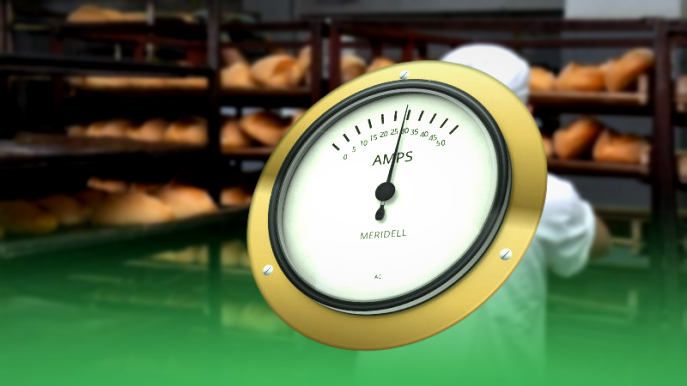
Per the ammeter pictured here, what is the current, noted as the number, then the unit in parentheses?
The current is 30 (A)
